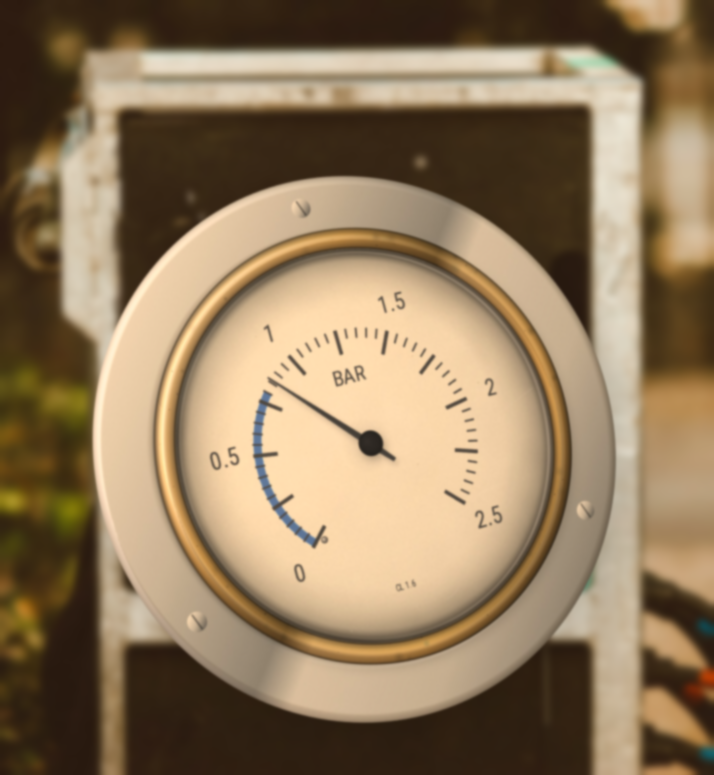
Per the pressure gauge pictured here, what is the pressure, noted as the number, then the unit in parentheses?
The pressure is 0.85 (bar)
